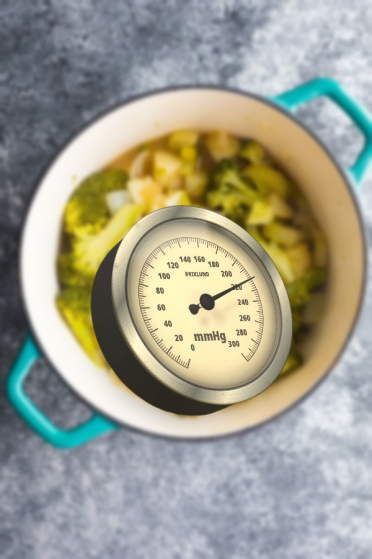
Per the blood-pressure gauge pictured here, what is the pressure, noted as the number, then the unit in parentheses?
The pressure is 220 (mmHg)
